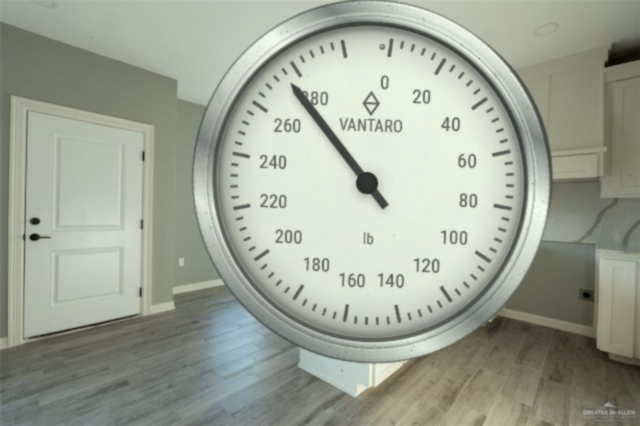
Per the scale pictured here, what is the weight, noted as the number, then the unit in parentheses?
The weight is 276 (lb)
